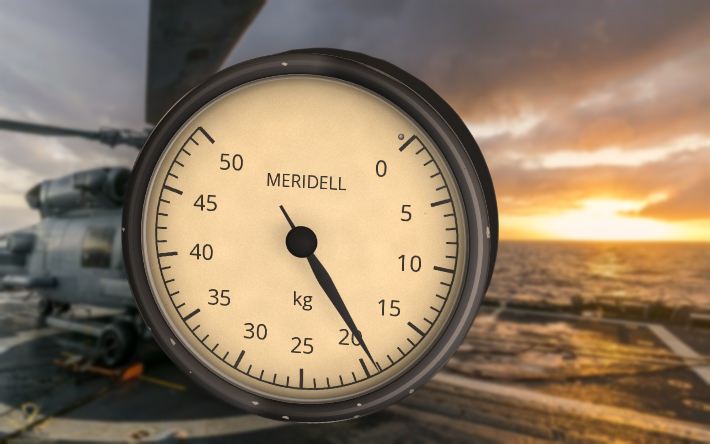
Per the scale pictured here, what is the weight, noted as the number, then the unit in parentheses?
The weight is 19 (kg)
